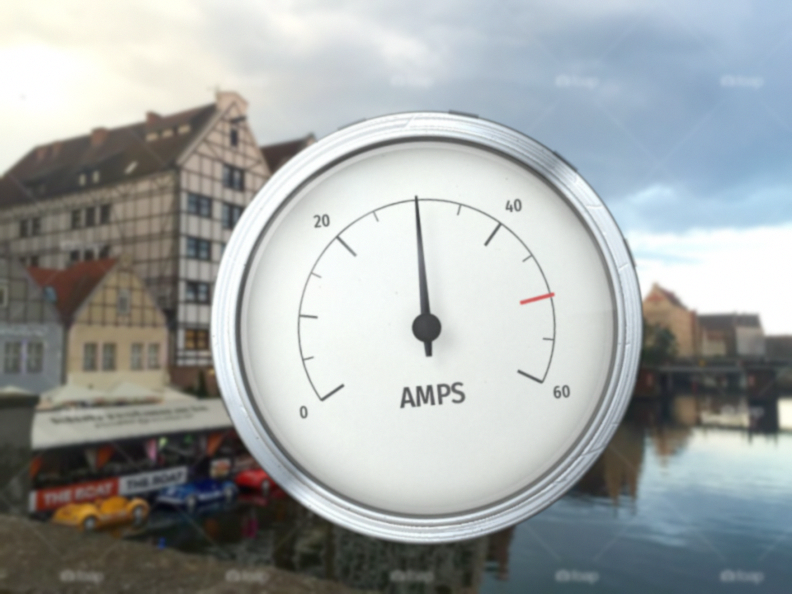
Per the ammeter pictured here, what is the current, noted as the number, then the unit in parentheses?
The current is 30 (A)
